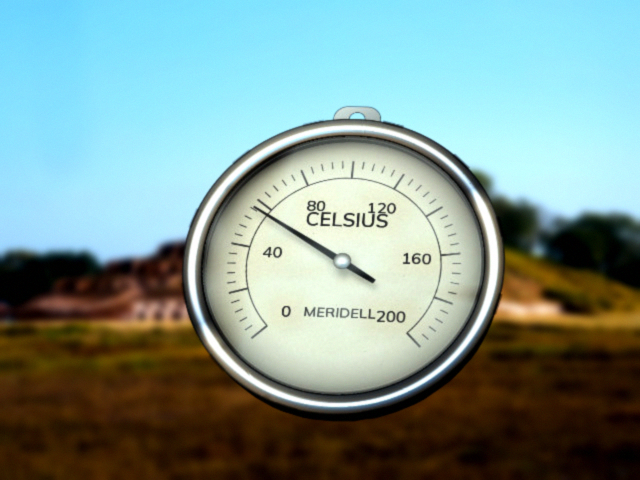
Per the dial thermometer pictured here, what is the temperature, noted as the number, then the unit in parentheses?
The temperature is 56 (°C)
